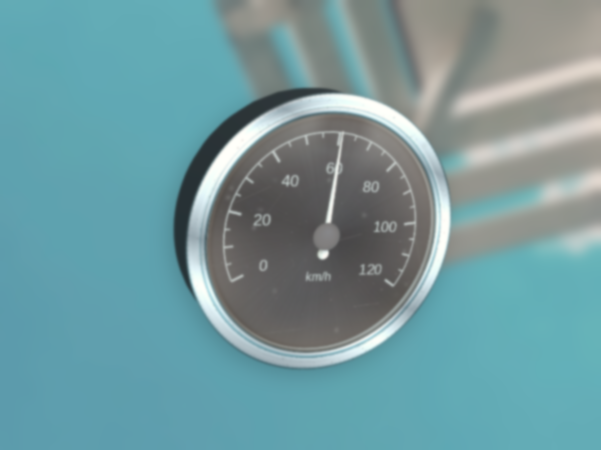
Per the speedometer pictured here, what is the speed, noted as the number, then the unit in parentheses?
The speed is 60 (km/h)
